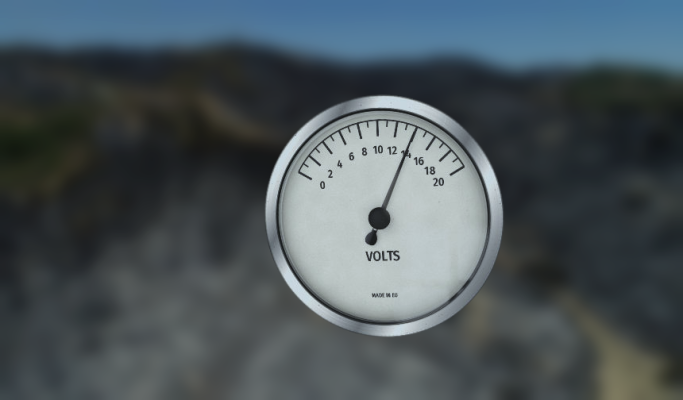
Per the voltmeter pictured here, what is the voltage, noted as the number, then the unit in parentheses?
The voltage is 14 (V)
